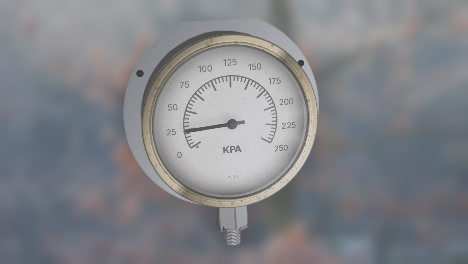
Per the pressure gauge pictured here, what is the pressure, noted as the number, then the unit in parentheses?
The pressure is 25 (kPa)
